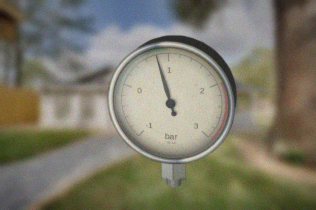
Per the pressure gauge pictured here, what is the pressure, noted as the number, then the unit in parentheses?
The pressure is 0.8 (bar)
